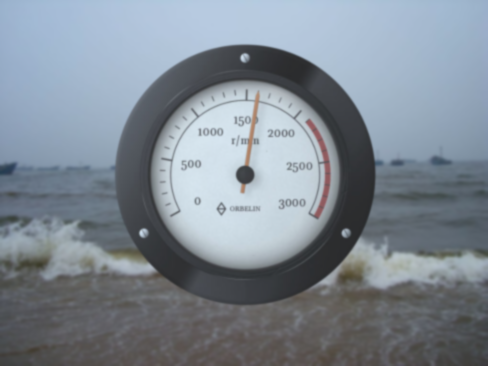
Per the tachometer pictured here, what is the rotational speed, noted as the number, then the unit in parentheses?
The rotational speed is 1600 (rpm)
